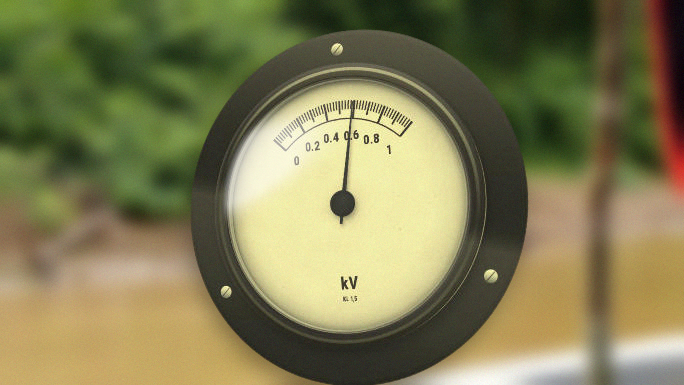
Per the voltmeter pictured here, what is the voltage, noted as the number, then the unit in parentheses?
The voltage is 0.6 (kV)
